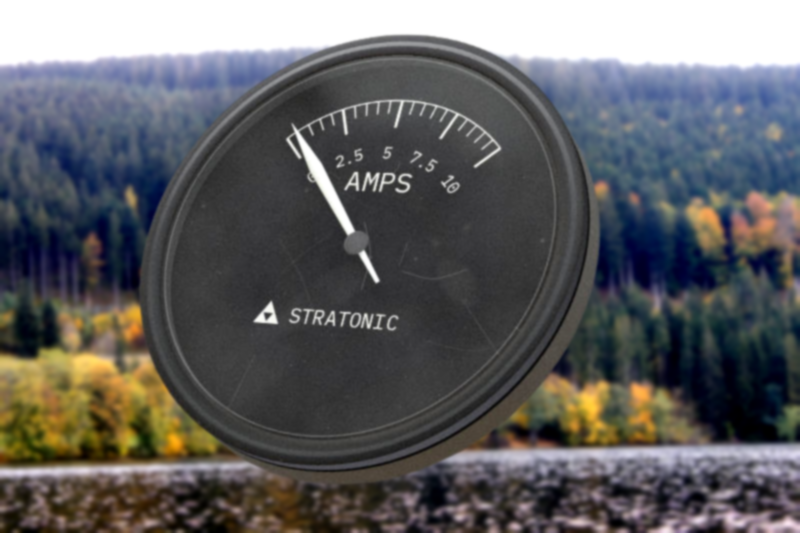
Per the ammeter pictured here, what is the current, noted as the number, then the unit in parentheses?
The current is 0.5 (A)
